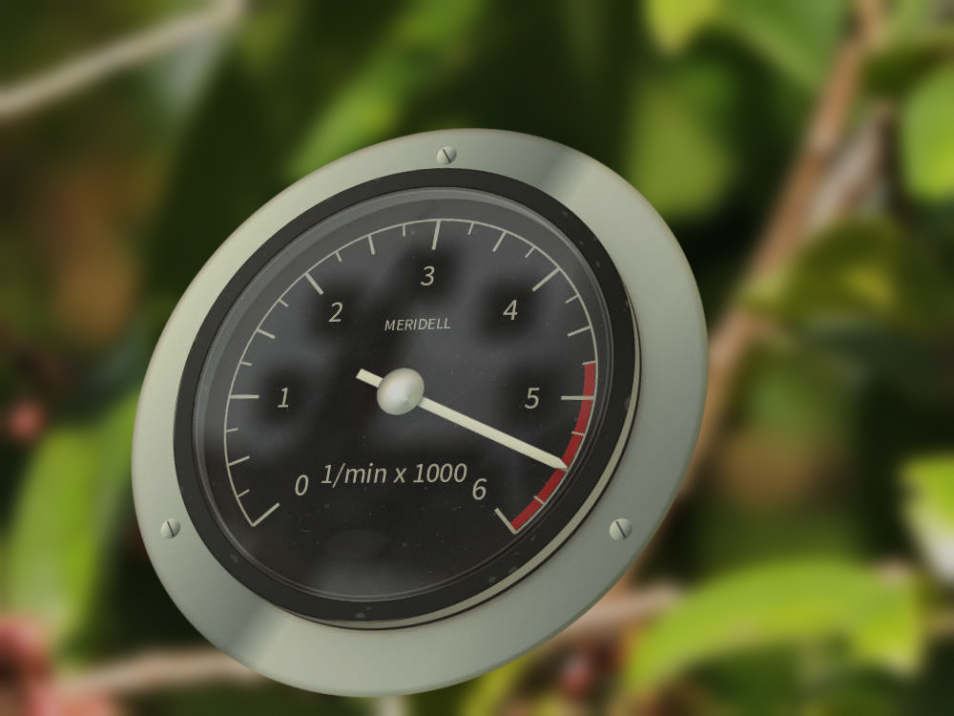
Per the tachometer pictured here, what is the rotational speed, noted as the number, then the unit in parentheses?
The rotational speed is 5500 (rpm)
